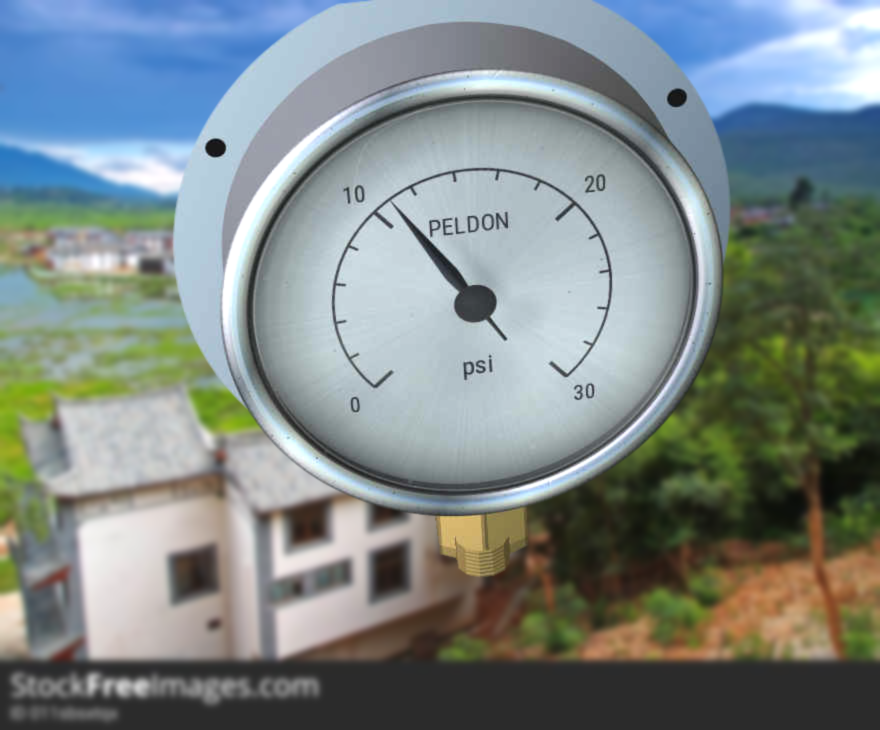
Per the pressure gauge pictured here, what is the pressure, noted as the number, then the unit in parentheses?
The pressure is 11 (psi)
